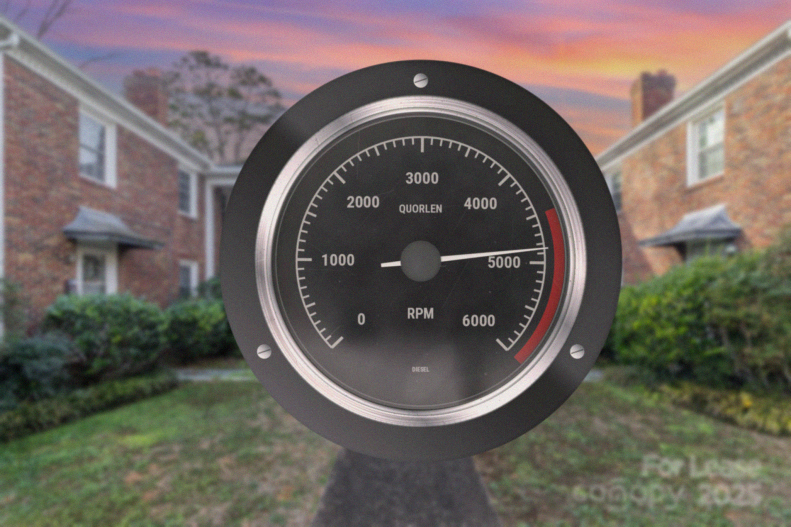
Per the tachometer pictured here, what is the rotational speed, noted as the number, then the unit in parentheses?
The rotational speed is 4850 (rpm)
